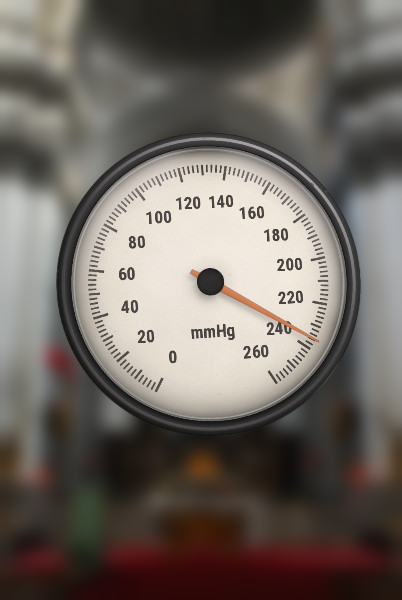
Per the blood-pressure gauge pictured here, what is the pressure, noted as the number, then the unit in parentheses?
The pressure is 236 (mmHg)
